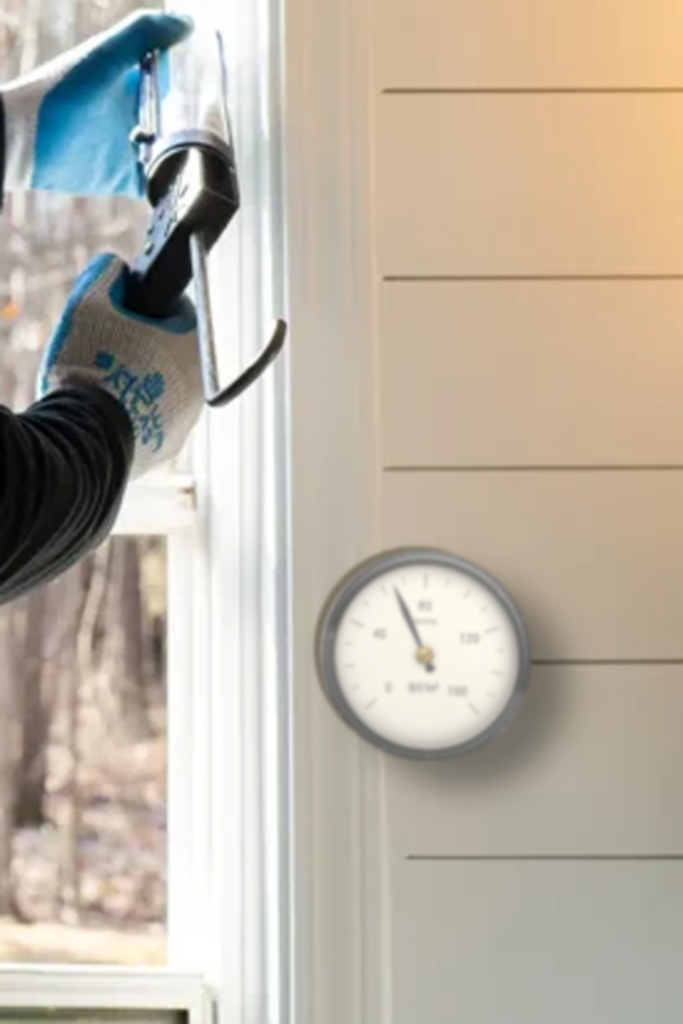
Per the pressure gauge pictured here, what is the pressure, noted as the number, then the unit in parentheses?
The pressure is 65 (psi)
